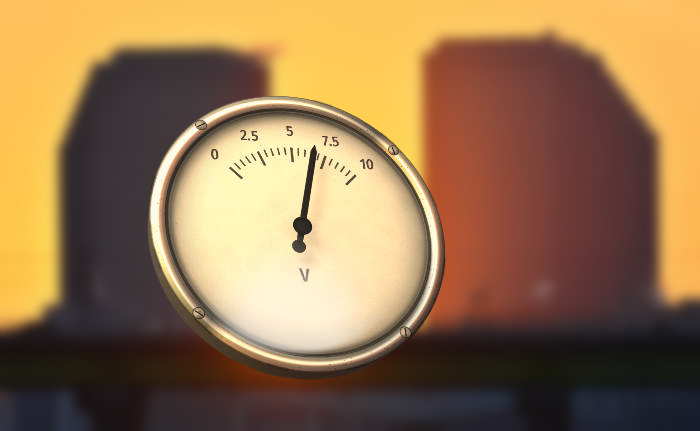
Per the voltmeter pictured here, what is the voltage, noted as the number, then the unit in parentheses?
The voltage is 6.5 (V)
